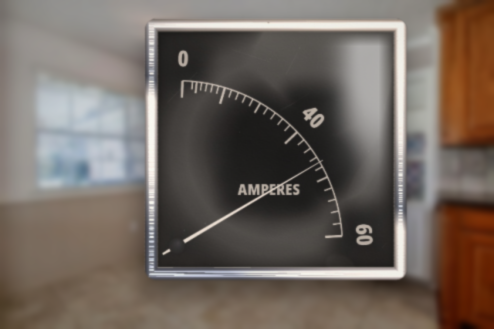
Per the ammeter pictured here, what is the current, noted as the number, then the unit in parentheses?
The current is 47 (A)
